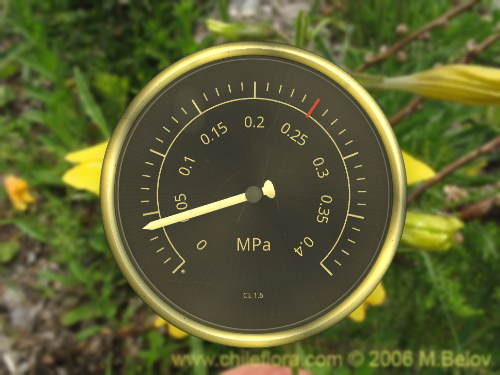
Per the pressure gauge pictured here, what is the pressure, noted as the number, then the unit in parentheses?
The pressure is 0.04 (MPa)
